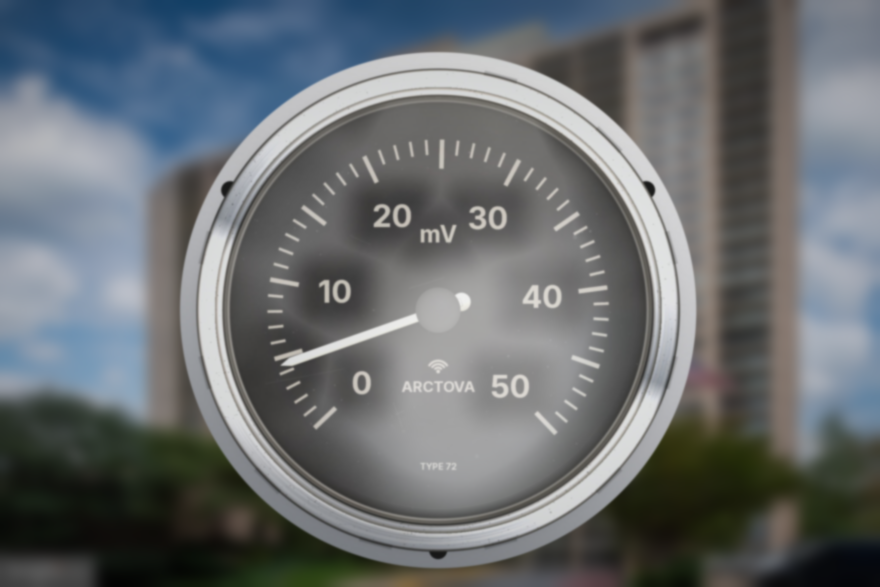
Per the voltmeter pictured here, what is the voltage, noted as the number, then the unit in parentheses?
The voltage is 4.5 (mV)
